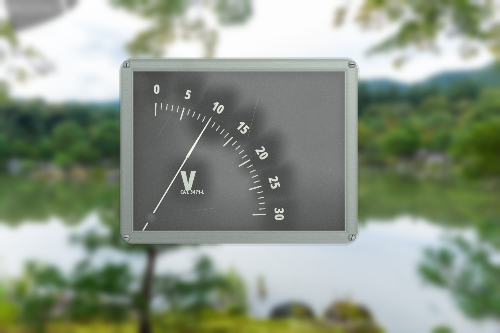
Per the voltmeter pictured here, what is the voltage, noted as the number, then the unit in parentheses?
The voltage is 10 (V)
